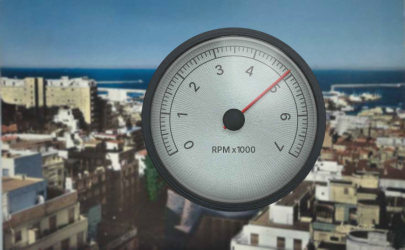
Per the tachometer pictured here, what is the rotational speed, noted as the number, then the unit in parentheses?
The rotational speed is 4900 (rpm)
